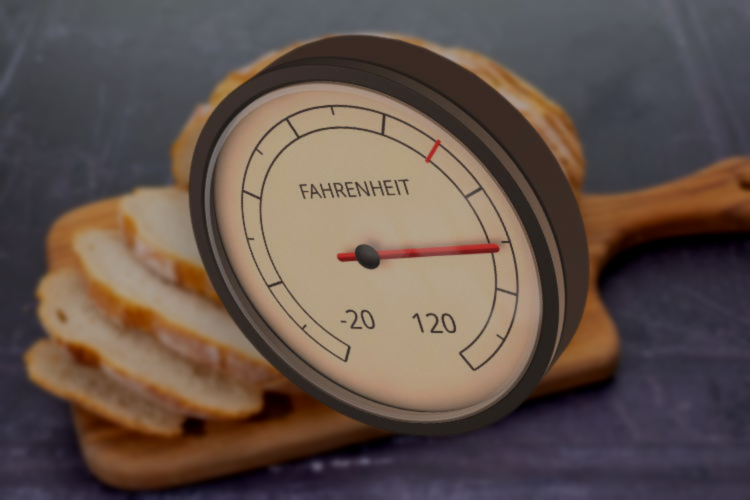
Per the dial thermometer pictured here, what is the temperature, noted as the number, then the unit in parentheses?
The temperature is 90 (°F)
